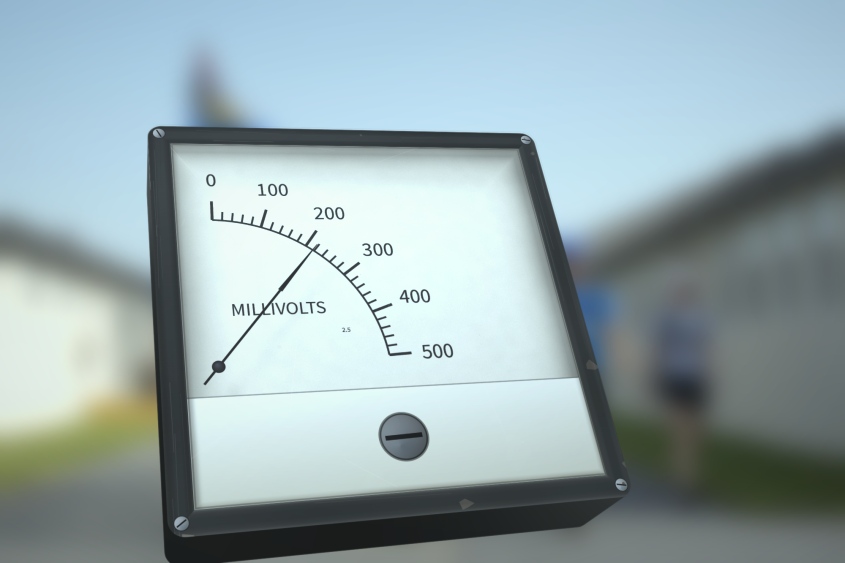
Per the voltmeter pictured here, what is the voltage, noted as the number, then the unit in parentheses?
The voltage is 220 (mV)
